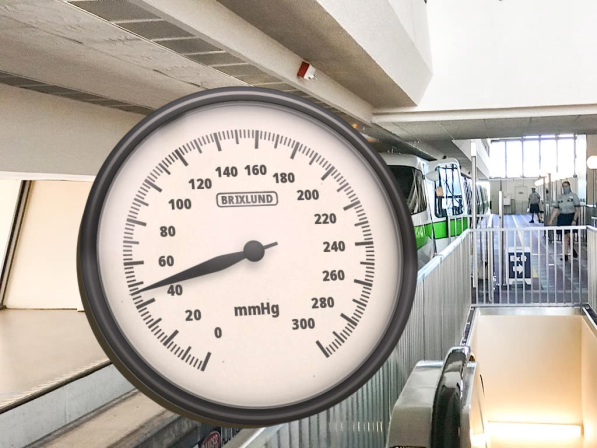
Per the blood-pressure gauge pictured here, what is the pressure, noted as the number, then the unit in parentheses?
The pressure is 46 (mmHg)
